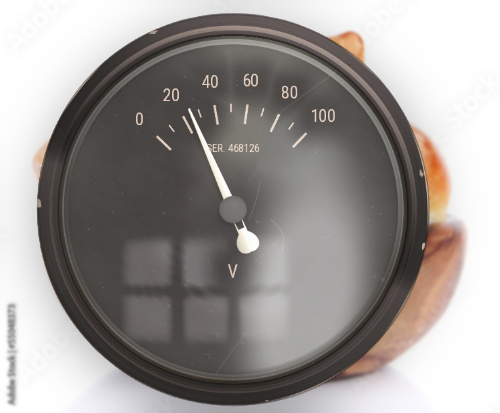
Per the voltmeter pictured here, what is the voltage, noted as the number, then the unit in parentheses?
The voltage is 25 (V)
